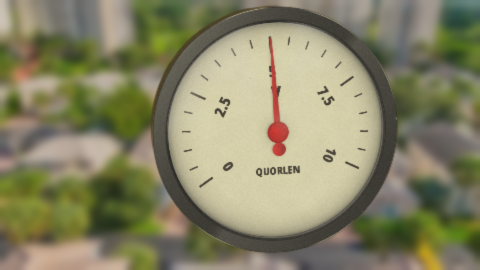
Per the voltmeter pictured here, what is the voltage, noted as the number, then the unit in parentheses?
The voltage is 5 (V)
